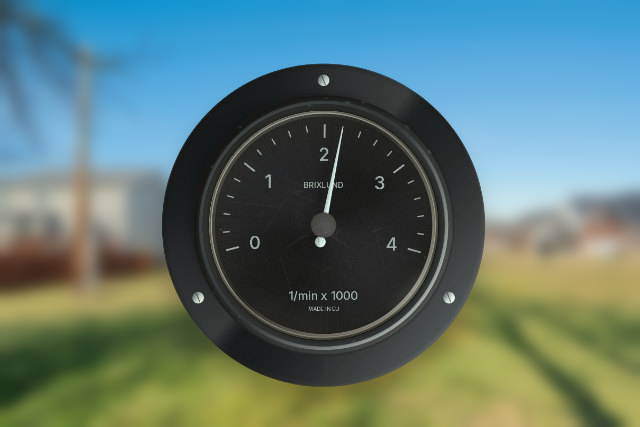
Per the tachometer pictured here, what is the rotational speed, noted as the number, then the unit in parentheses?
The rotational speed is 2200 (rpm)
